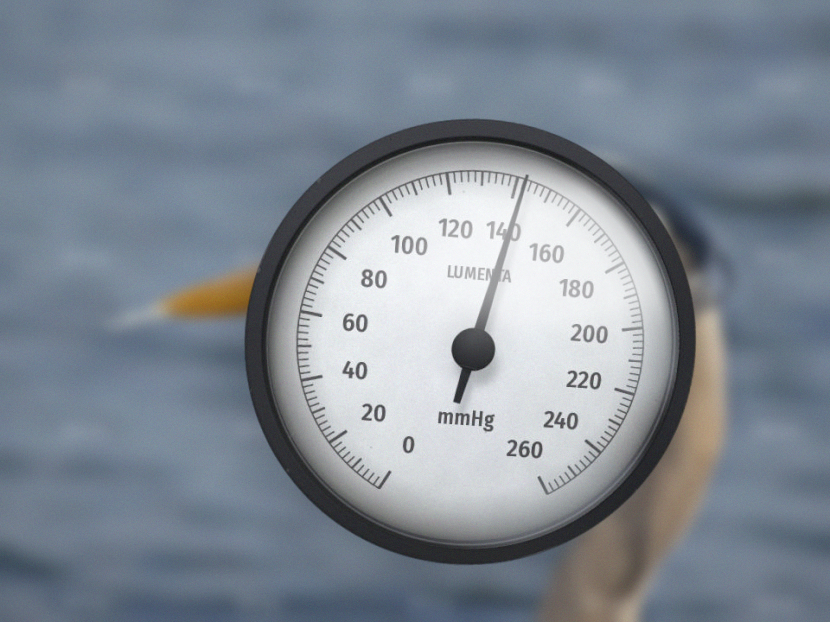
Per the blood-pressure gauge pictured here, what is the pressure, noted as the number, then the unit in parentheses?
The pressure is 142 (mmHg)
